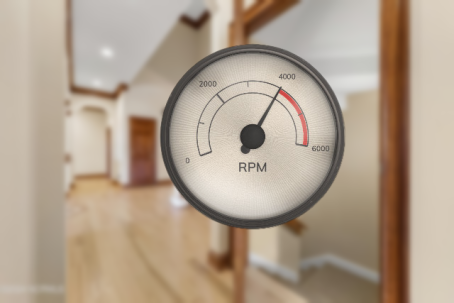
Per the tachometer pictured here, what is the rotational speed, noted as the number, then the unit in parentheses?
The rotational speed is 4000 (rpm)
